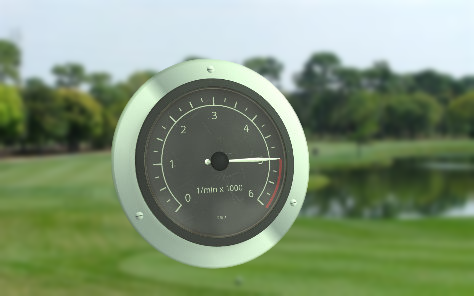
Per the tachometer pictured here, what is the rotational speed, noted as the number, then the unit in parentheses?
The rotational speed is 5000 (rpm)
